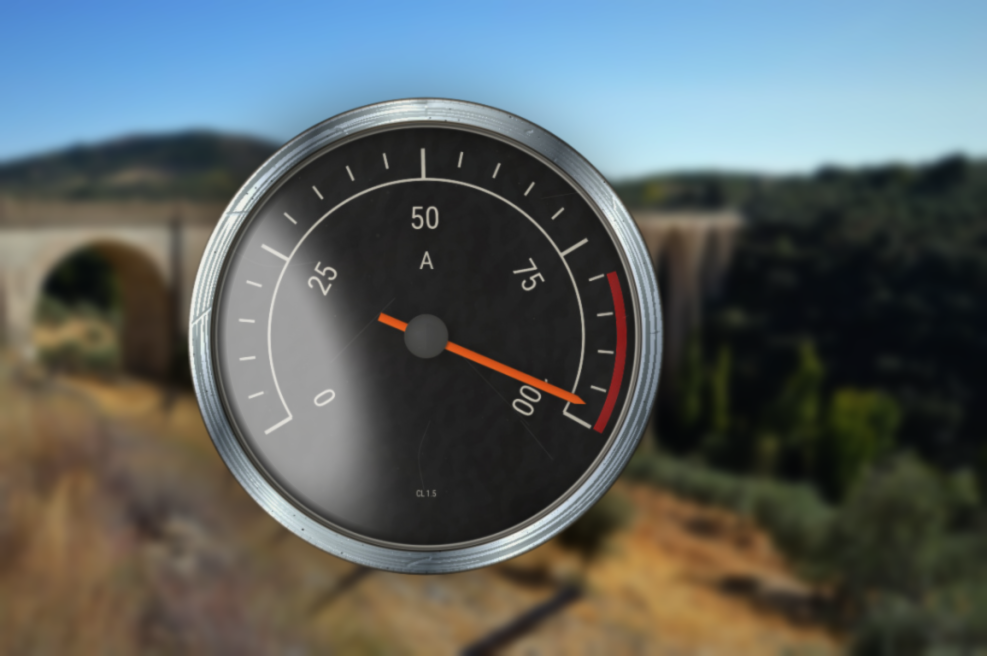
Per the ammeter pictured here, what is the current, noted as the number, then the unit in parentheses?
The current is 97.5 (A)
